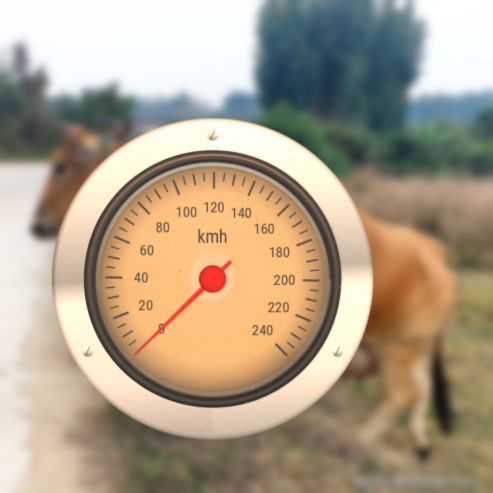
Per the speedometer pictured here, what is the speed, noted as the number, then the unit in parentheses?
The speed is 0 (km/h)
